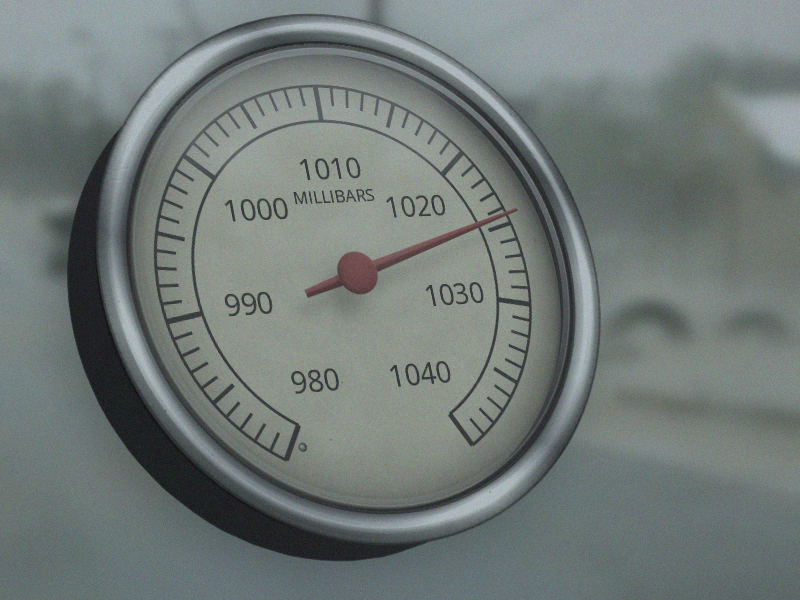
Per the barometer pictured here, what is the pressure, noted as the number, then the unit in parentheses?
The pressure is 1024.5 (mbar)
